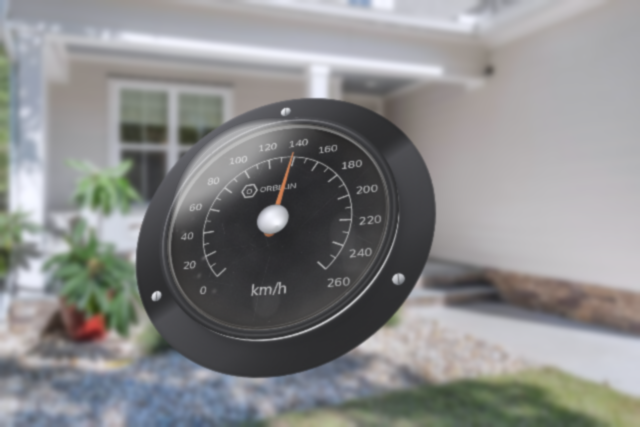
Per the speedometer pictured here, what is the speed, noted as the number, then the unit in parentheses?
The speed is 140 (km/h)
